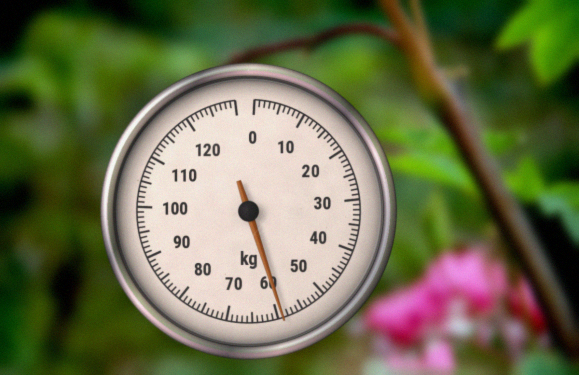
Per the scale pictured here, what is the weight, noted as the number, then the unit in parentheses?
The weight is 59 (kg)
